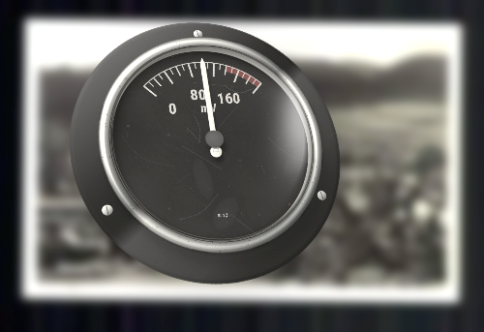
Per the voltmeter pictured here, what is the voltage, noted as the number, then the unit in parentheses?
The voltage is 100 (mV)
